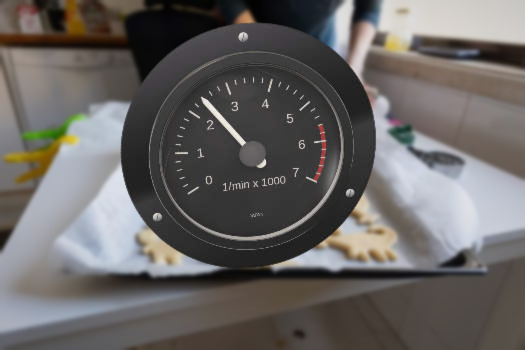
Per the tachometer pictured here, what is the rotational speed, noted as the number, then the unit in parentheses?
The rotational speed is 2400 (rpm)
